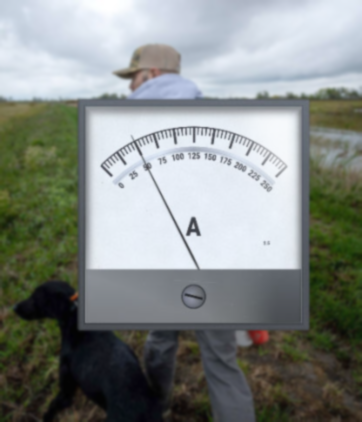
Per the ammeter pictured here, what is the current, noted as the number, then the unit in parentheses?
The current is 50 (A)
